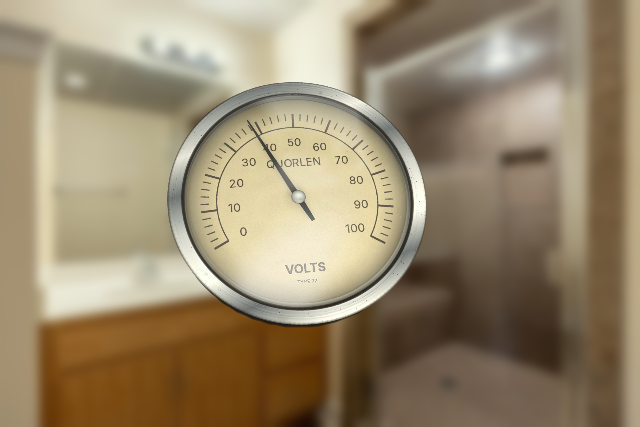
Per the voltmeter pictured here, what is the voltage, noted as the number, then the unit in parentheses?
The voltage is 38 (V)
